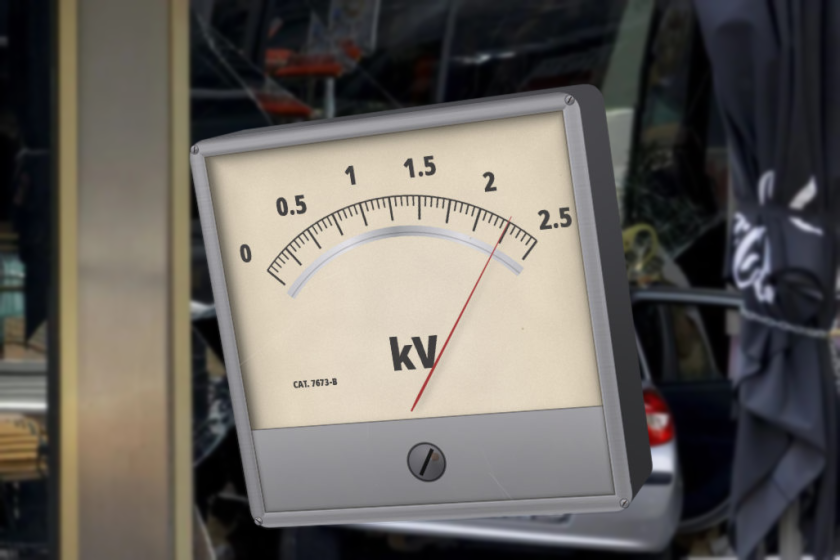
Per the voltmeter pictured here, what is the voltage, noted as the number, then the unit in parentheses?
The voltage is 2.25 (kV)
